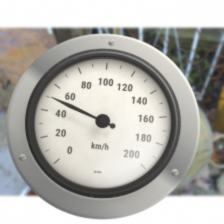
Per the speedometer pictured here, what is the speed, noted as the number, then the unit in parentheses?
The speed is 50 (km/h)
